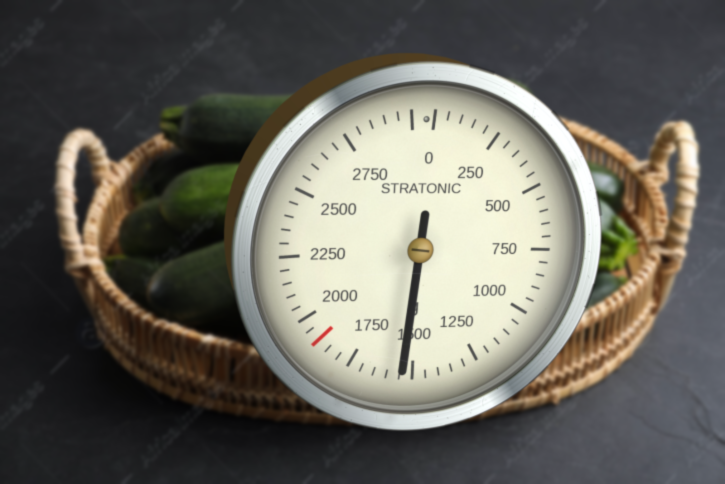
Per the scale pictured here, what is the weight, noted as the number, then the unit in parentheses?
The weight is 1550 (g)
